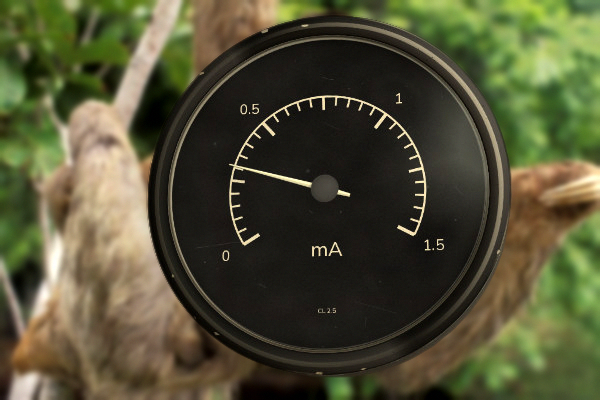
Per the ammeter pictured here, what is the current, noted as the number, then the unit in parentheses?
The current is 0.3 (mA)
